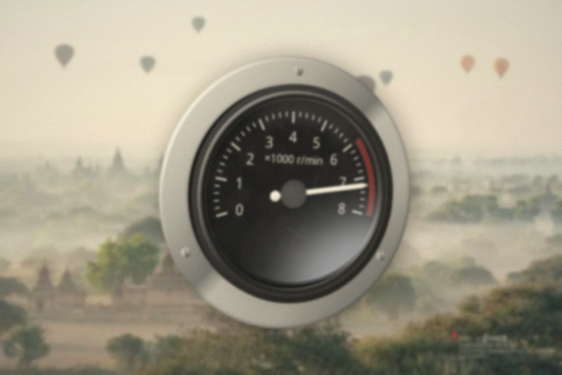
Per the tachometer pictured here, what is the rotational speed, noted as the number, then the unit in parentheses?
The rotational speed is 7200 (rpm)
